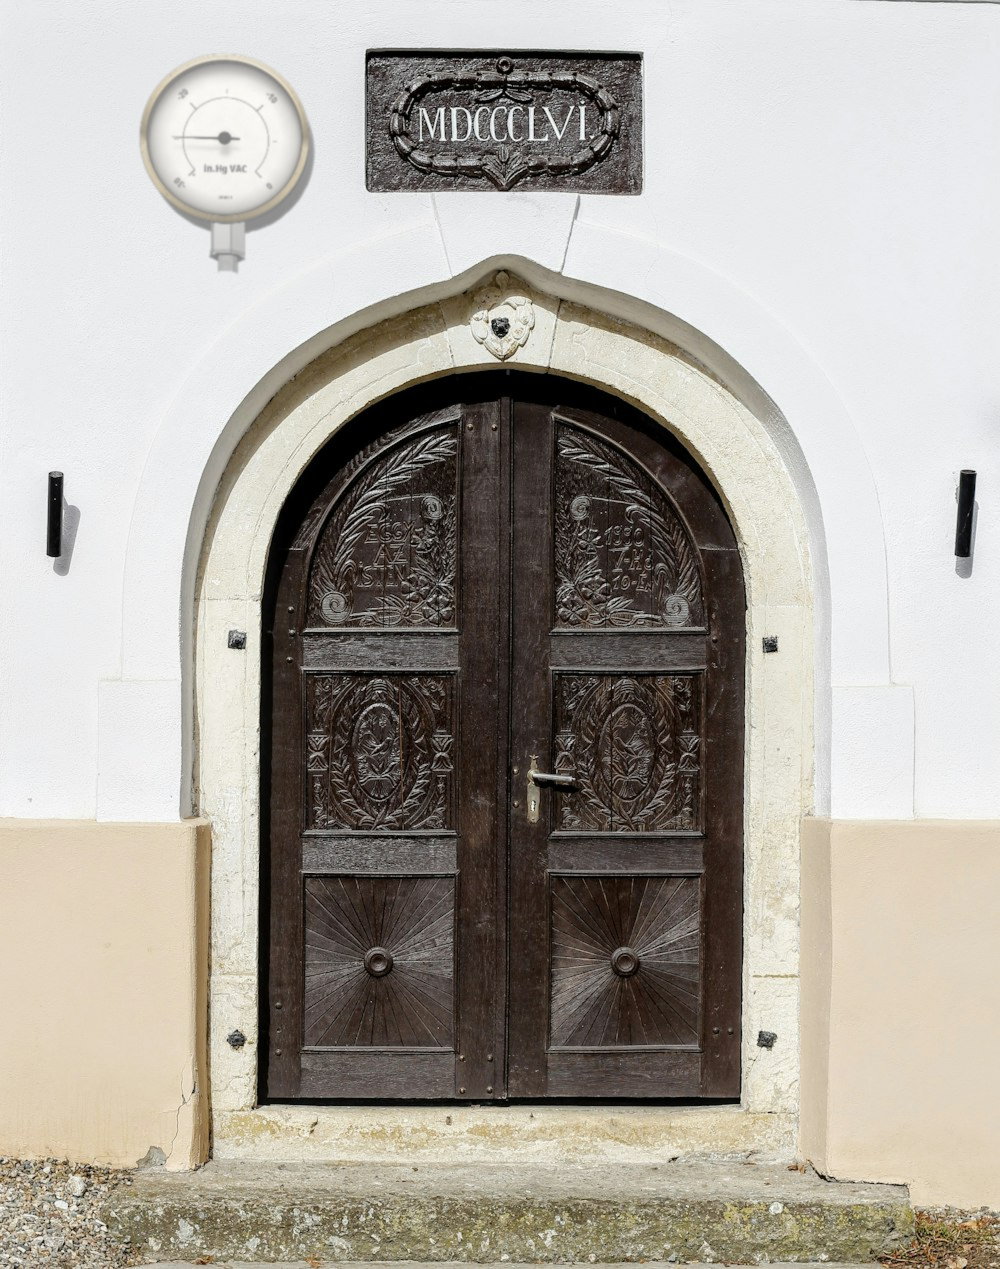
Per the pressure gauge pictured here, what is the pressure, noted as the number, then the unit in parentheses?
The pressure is -25 (inHg)
